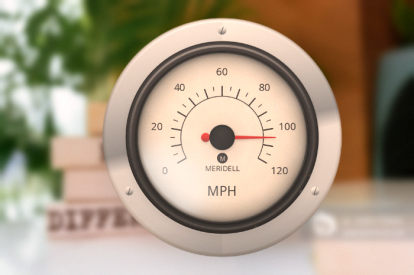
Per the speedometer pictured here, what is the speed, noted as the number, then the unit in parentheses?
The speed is 105 (mph)
